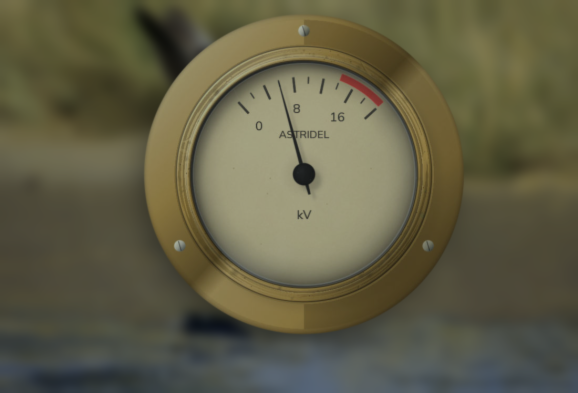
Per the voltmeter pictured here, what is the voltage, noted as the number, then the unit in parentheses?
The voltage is 6 (kV)
